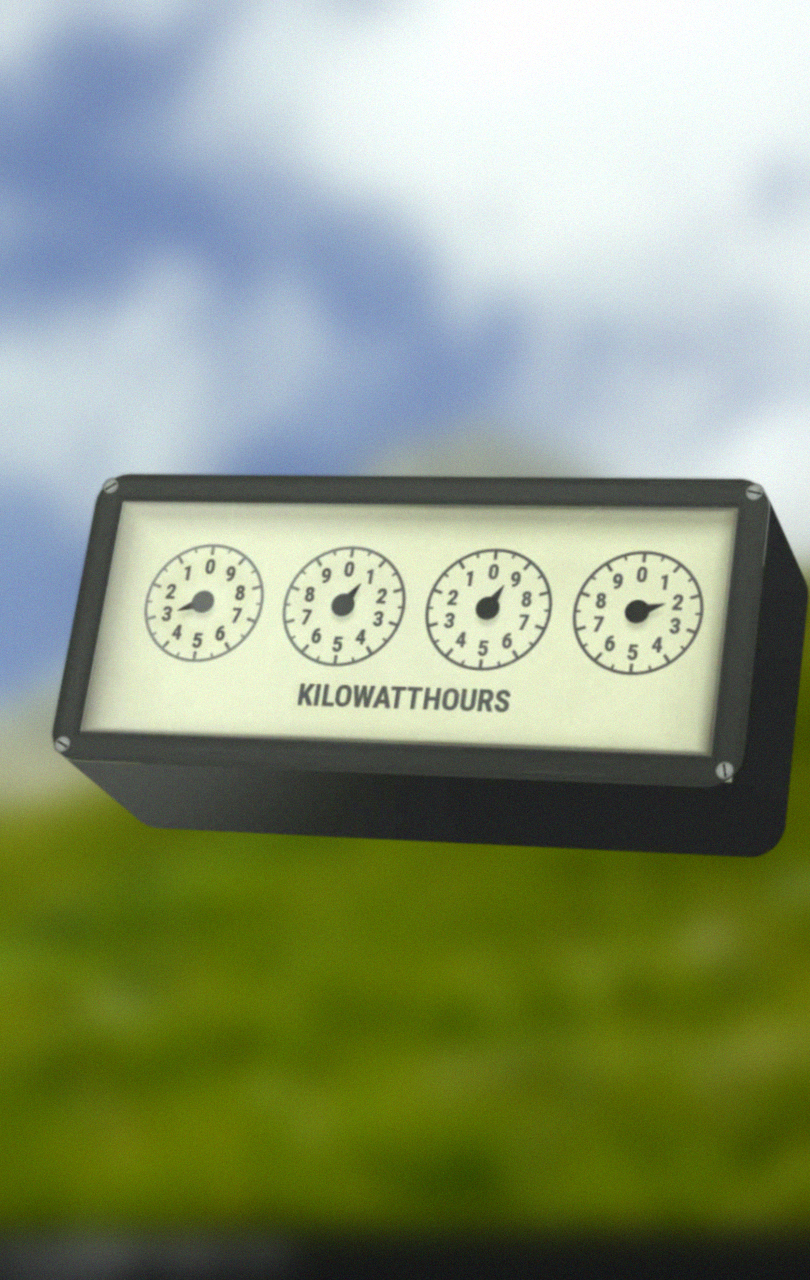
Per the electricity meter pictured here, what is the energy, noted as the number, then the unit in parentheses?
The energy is 3092 (kWh)
